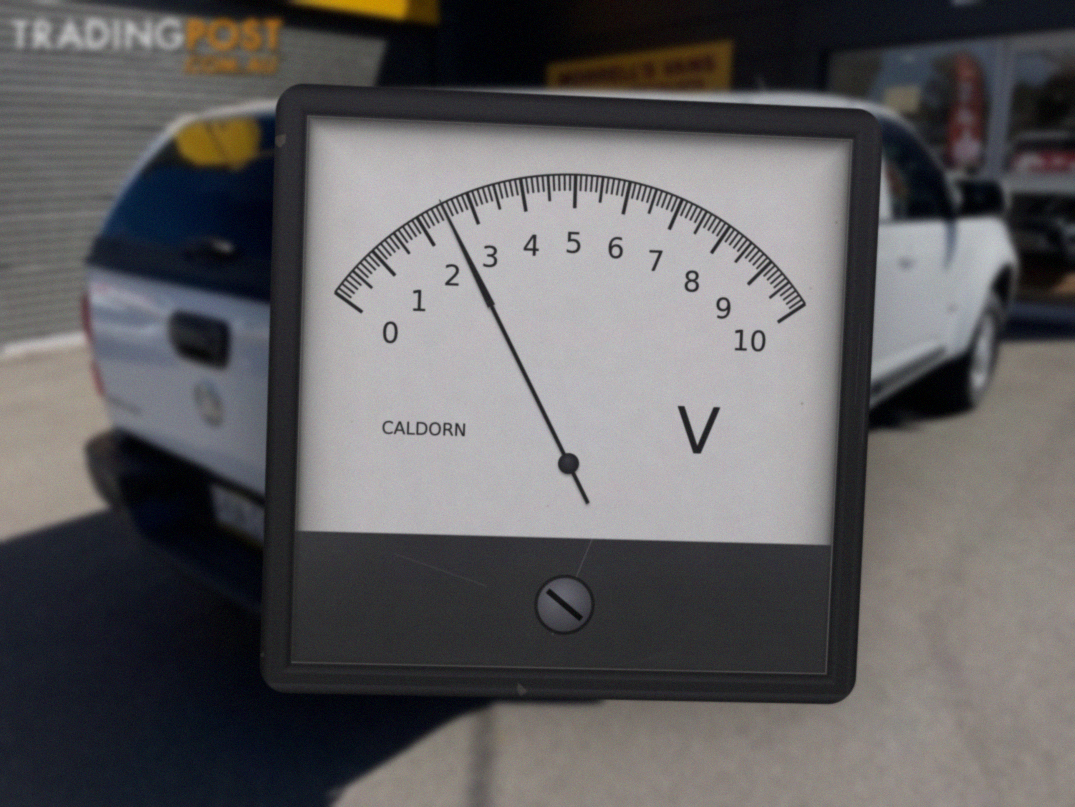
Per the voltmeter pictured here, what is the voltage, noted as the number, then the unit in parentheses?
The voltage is 2.5 (V)
